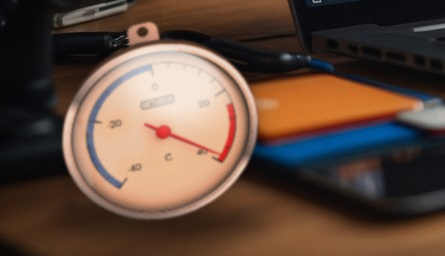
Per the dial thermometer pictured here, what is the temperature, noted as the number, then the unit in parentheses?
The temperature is 38 (°C)
